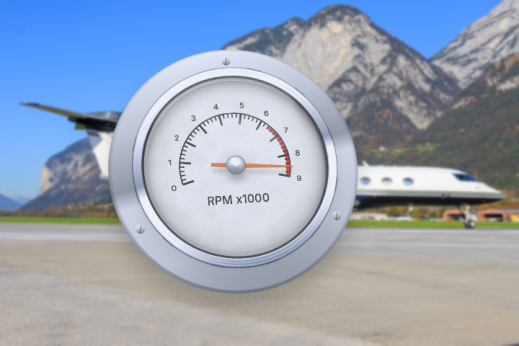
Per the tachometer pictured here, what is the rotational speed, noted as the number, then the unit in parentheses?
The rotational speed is 8600 (rpm)
